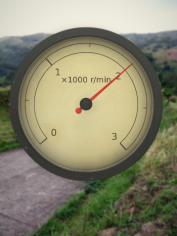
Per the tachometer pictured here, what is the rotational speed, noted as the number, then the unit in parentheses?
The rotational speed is 2000 (rpm)
